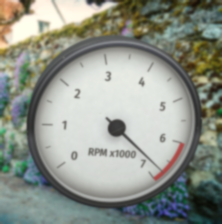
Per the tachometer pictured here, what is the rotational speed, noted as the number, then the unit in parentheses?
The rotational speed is 6750 (rpm)
